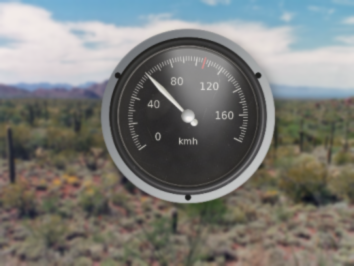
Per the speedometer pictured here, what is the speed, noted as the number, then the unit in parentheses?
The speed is 60 (km/h)
